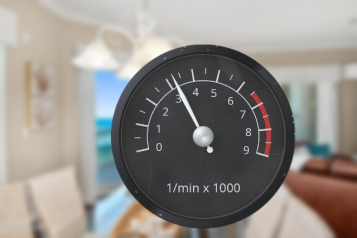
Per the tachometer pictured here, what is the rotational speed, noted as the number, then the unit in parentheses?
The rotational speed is 3250 (rpm)
